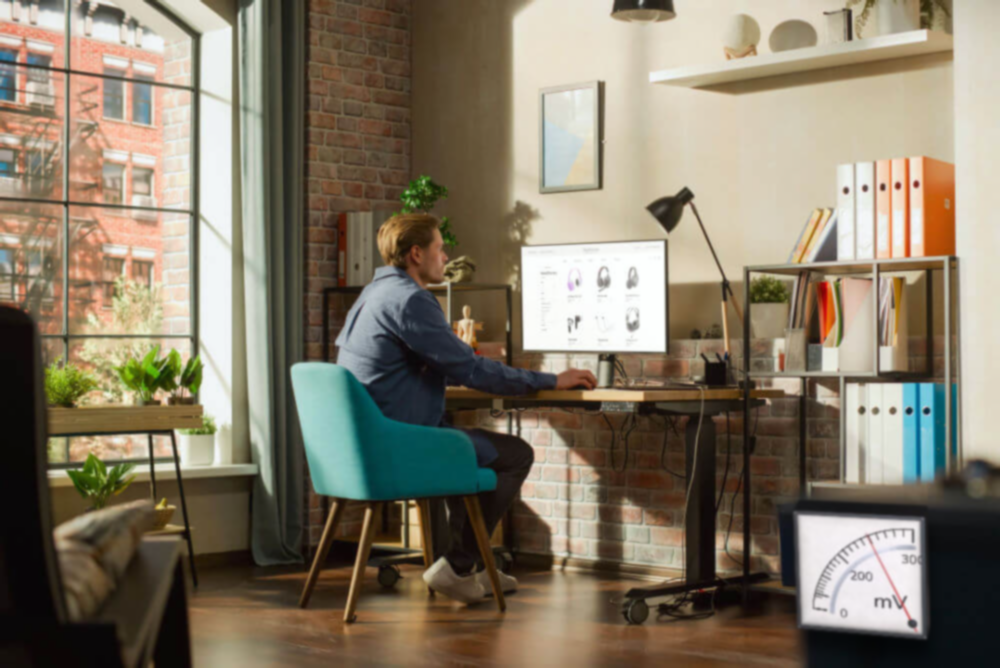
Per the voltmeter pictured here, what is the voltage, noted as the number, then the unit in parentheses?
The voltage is 250 (mV)
